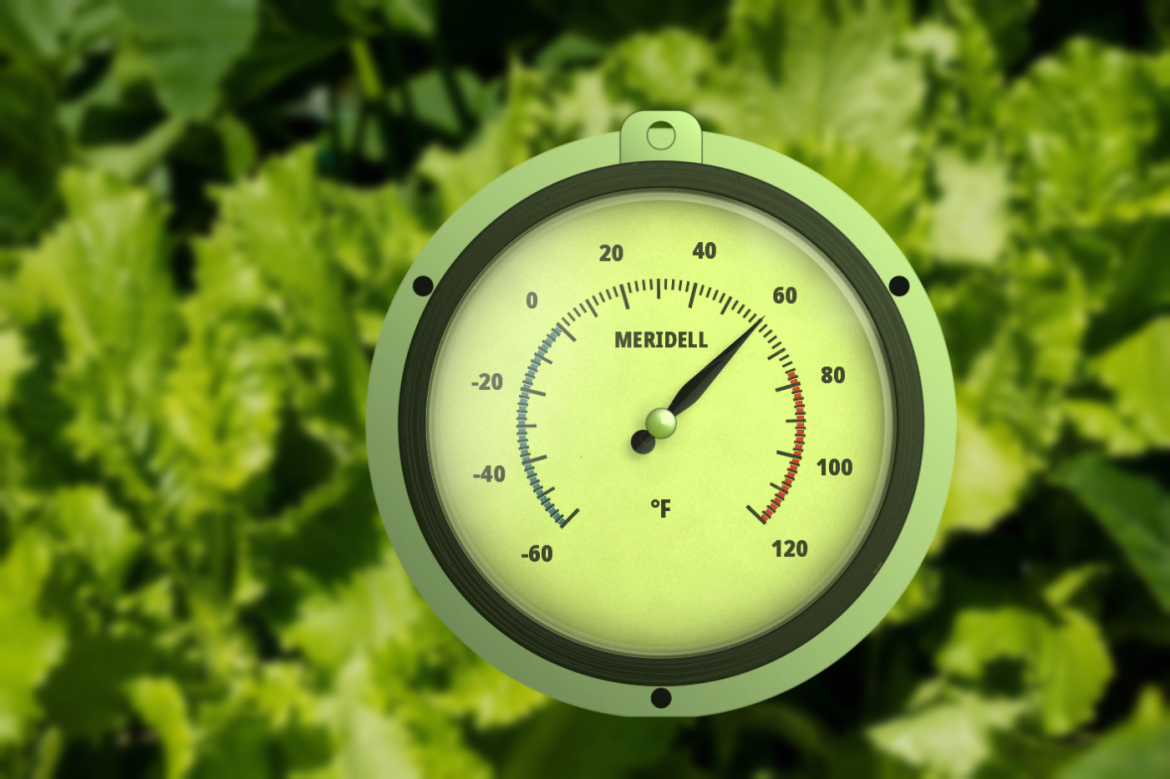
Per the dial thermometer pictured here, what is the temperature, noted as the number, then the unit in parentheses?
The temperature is 60 (°F)
